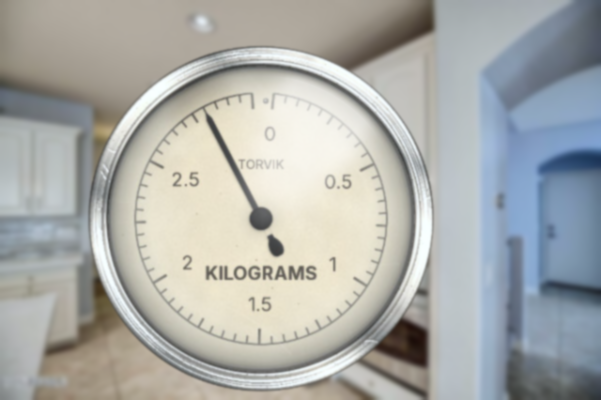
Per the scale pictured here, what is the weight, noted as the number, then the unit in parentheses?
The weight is 2.8 (kg)
